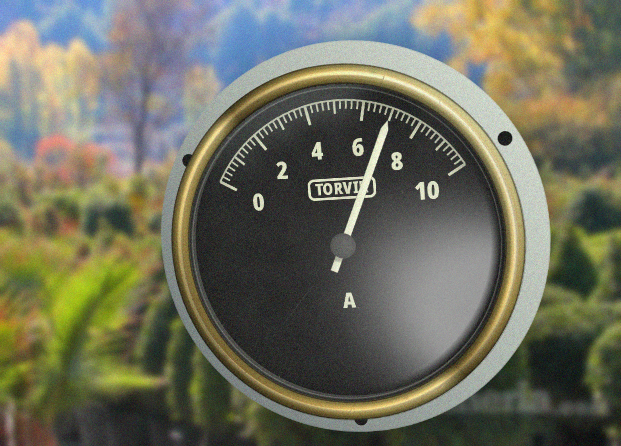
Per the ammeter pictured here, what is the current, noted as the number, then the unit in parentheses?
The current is 7 (A)
